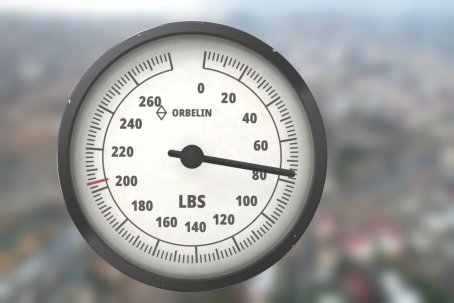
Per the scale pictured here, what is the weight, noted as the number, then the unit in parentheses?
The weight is 76 (lb)
